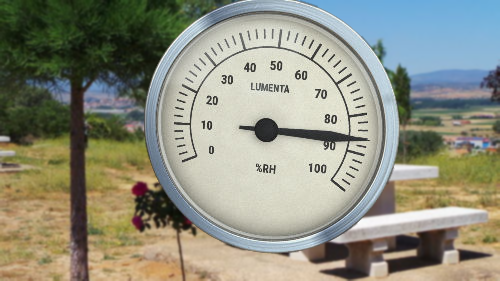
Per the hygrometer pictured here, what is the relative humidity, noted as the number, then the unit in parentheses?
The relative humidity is 86 (%)
